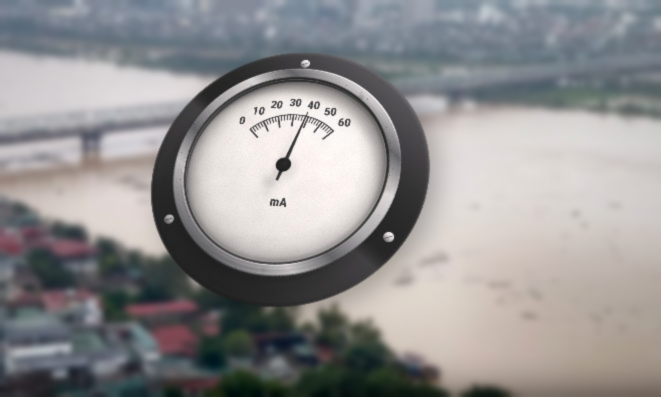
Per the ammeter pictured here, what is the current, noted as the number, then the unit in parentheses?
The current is 40 (mA)
